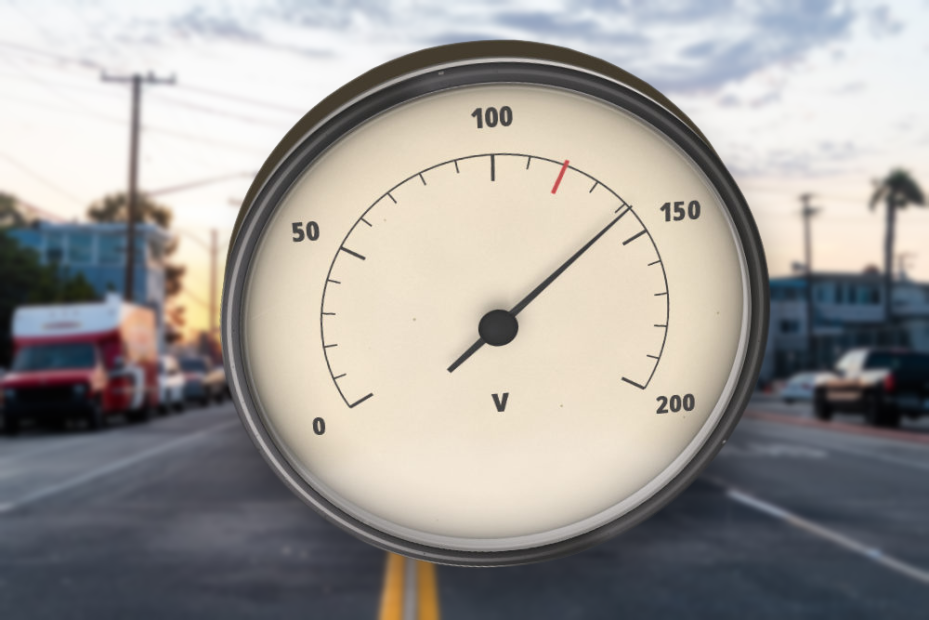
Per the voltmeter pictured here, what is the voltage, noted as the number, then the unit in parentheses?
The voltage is 140 (V)
